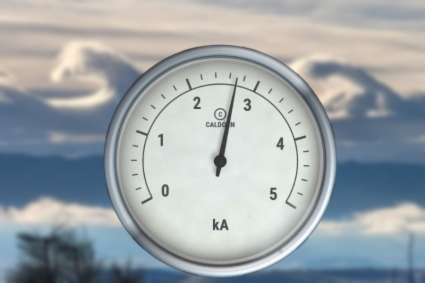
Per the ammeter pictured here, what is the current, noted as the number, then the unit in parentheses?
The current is 2.7 (kA)
